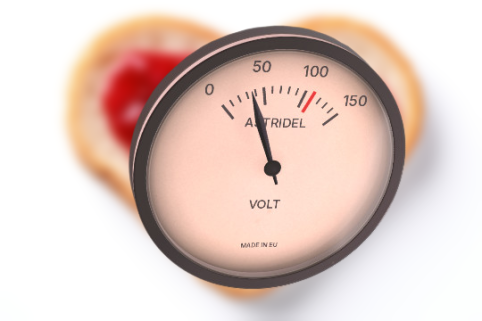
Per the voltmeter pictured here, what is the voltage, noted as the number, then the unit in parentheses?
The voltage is 35 (V)
